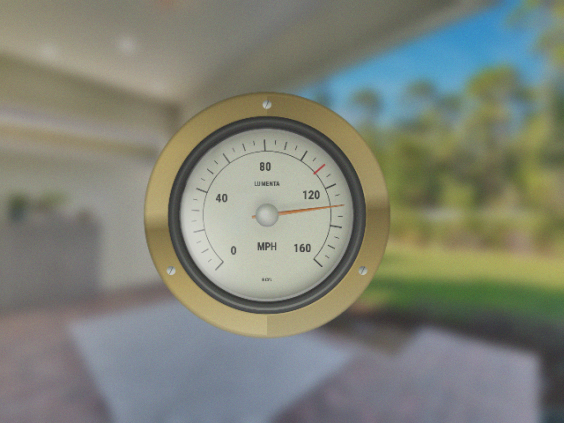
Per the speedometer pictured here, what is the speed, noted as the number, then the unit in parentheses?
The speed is 130 (mph)
